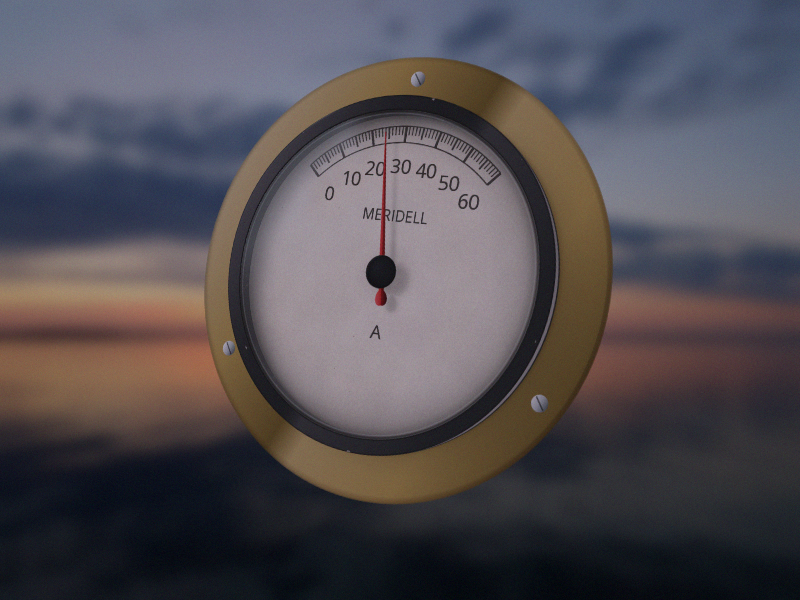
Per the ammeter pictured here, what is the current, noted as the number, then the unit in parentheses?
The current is 25 (A)
